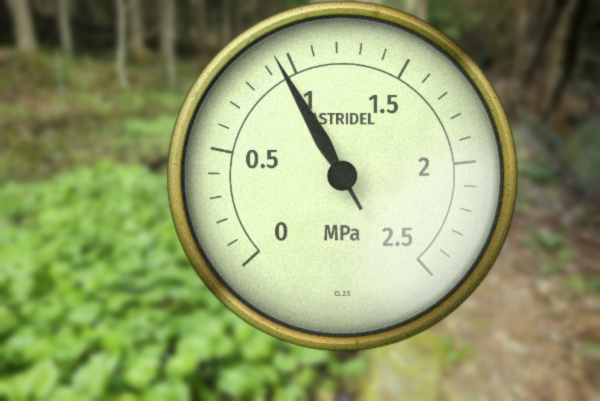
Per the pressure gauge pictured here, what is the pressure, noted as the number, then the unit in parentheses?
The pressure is 0.95 (MPa)
